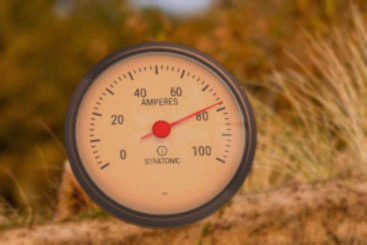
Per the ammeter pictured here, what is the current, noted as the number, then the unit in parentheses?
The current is 78 (A)
